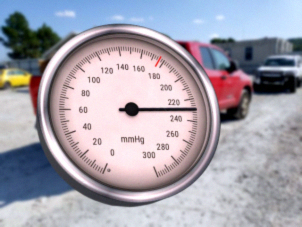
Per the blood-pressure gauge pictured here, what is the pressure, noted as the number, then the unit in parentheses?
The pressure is 230 (mmHg)
